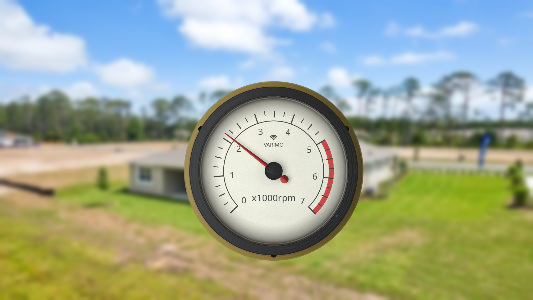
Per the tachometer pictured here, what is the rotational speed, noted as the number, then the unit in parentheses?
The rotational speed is 2125 (rpm)
